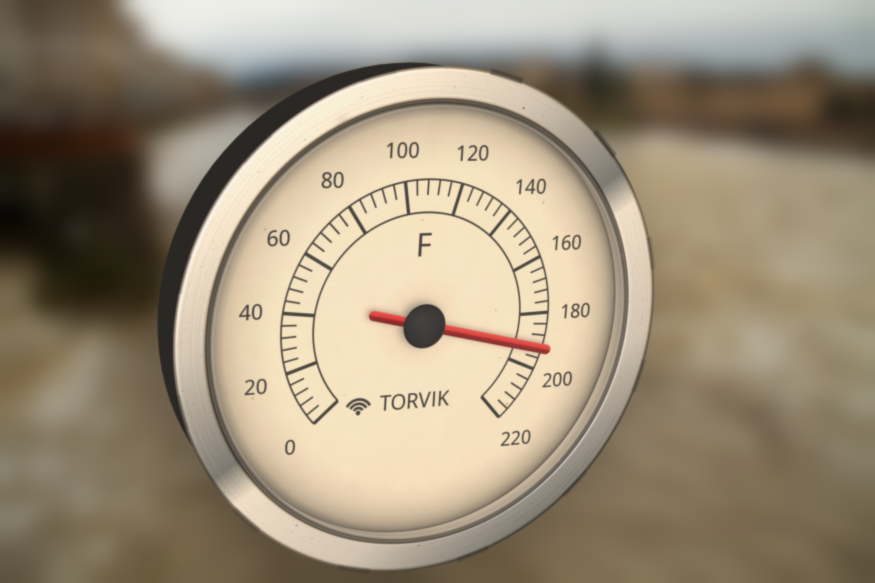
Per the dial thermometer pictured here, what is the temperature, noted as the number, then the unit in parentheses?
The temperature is 192 (°F)
